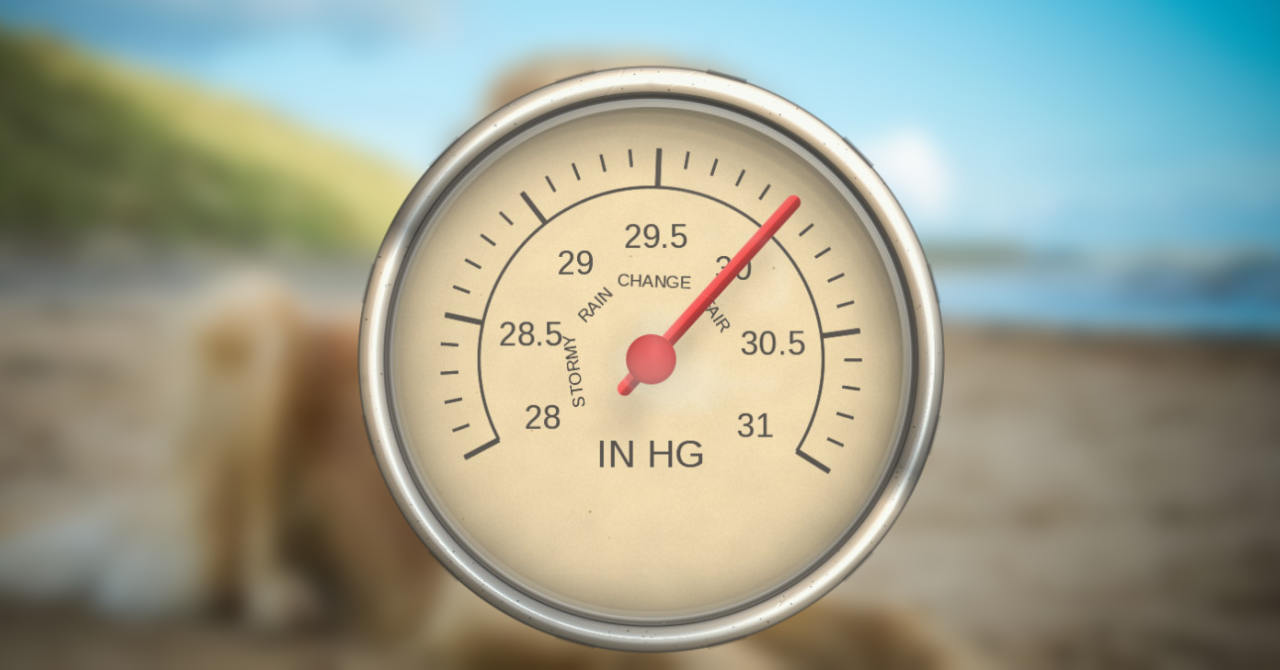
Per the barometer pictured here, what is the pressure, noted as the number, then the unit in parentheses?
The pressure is 30 (inHg)
